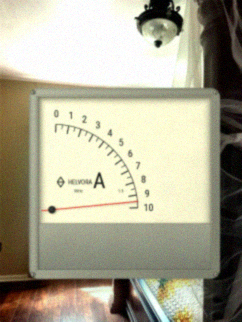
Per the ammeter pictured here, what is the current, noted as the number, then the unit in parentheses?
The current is 9.5 (A)
